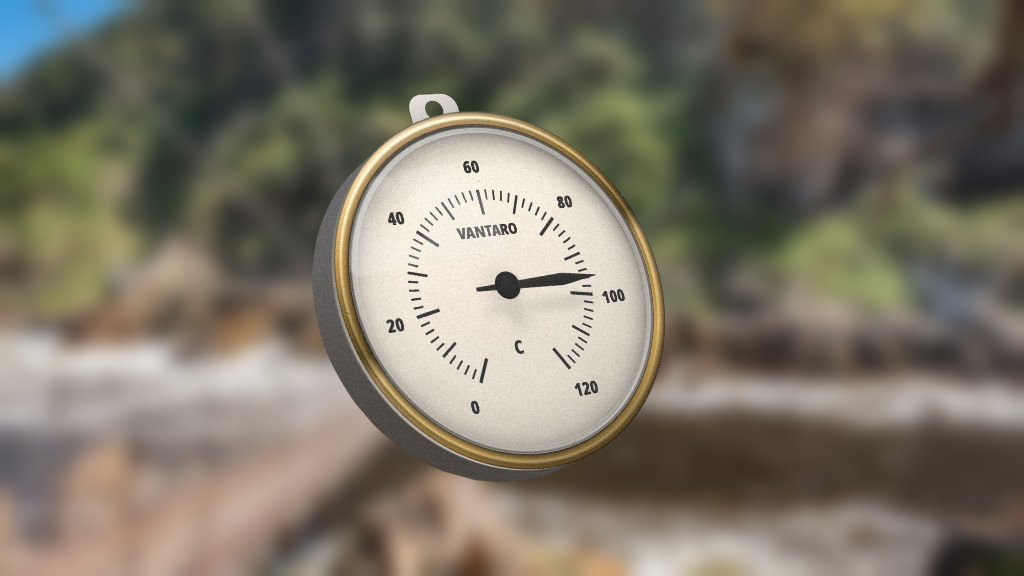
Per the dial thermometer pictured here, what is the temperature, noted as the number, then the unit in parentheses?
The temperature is 96 (°C)
